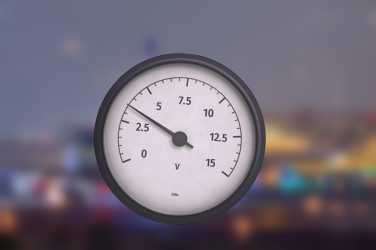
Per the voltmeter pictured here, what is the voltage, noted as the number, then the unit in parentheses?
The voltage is 3.5 (V)
